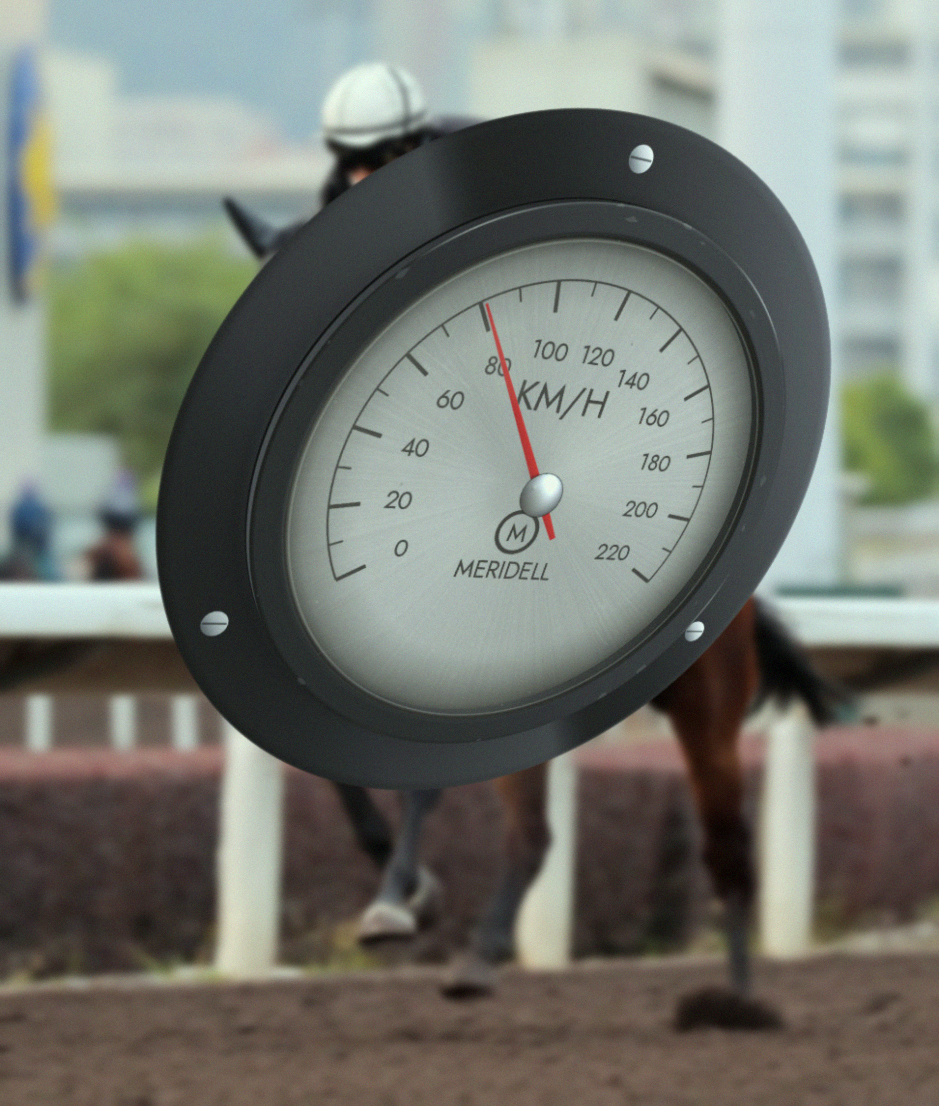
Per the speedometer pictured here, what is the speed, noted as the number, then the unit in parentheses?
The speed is 80 (km/h)
